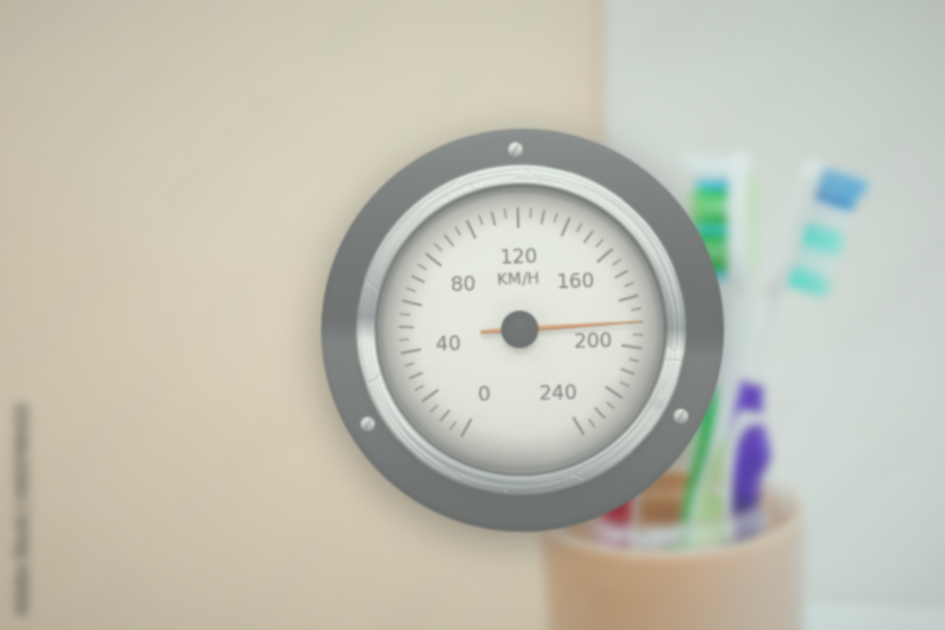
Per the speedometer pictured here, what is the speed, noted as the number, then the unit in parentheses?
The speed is 190 (km/h)
